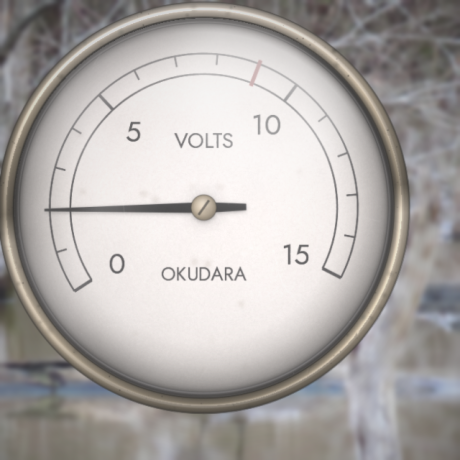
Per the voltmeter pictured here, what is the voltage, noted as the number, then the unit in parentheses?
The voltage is 2 (V)
